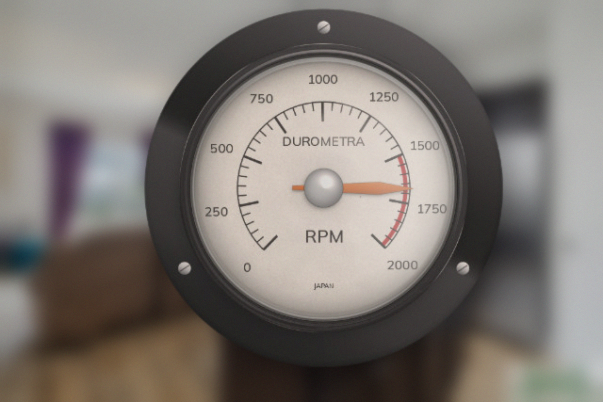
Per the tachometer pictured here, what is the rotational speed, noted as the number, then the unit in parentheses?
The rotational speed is 1675 (rpm)
